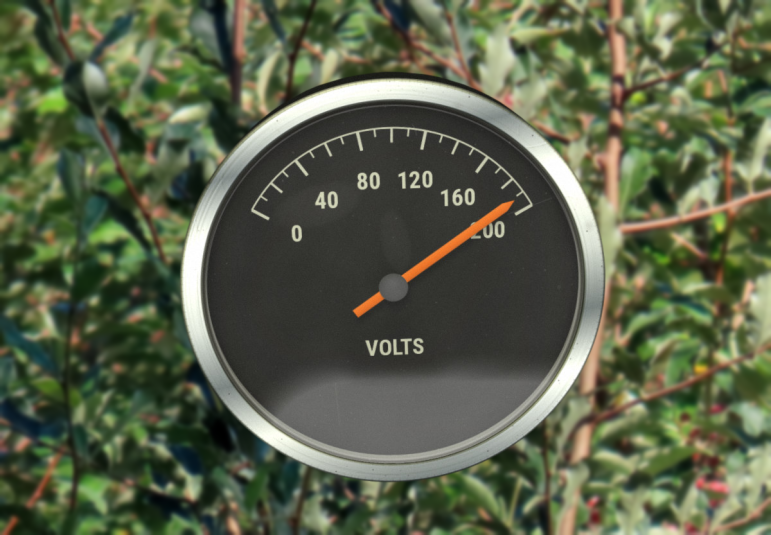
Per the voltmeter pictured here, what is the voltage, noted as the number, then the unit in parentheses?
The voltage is 190 (V)
